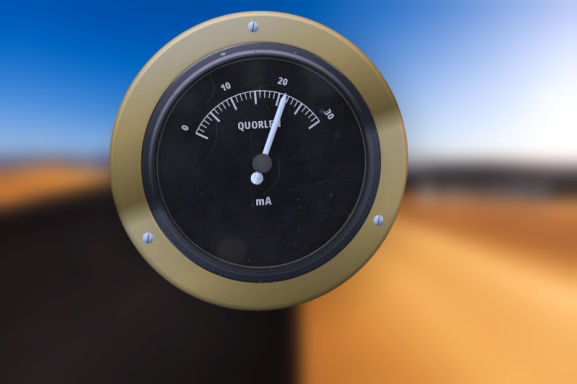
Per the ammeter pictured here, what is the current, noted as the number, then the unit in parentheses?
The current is 21 (mA)
